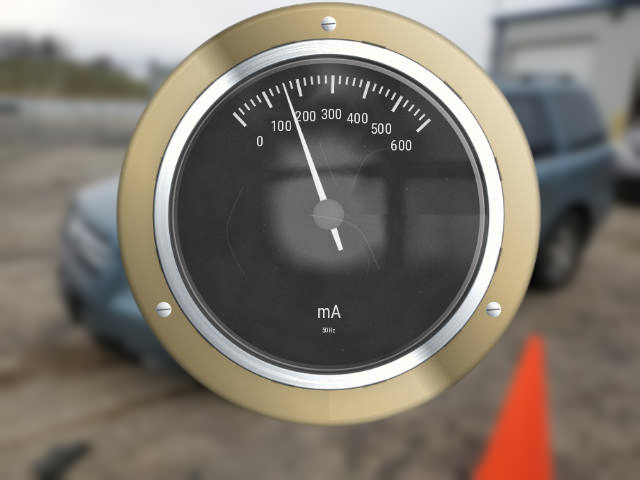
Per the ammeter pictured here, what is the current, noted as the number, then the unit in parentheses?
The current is 160 (mA)
